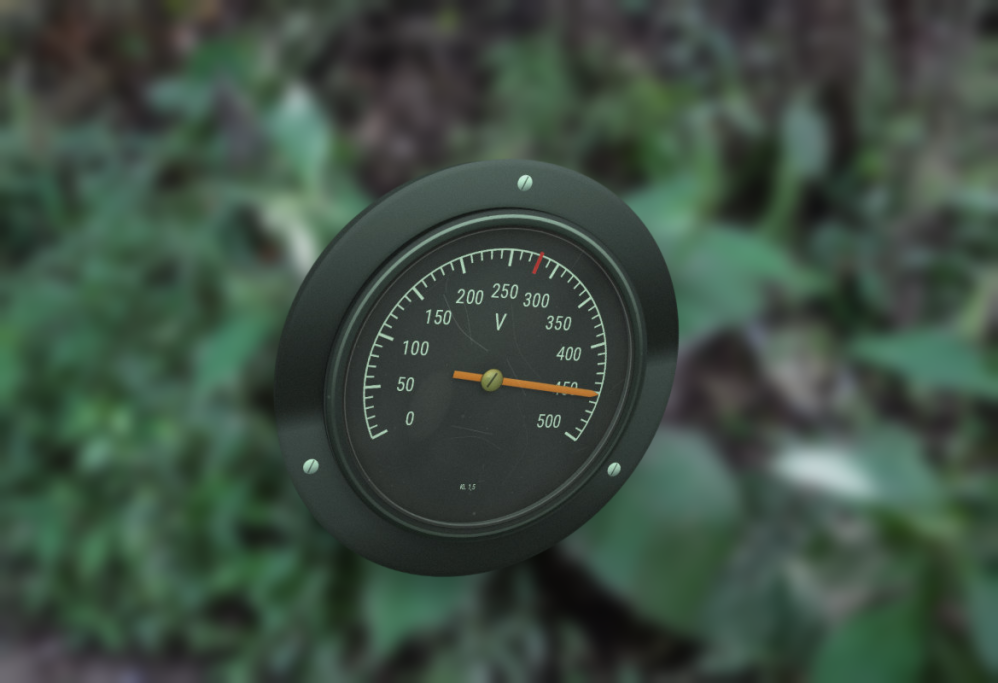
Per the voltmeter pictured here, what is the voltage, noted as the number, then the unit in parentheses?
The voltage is 450 (V)
